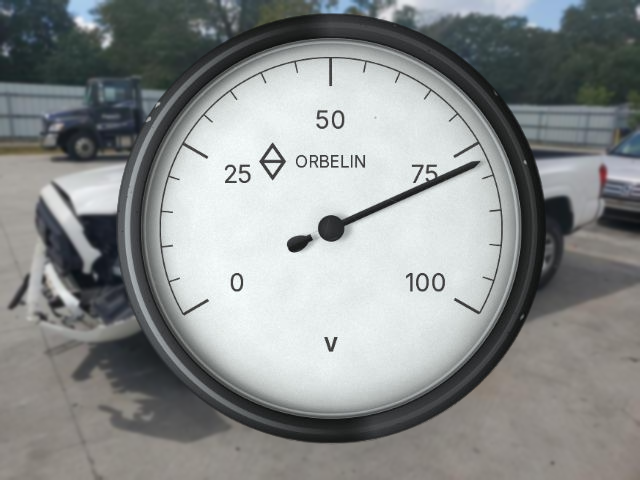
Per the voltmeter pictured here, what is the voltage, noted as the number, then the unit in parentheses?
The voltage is 77.5 (V)
